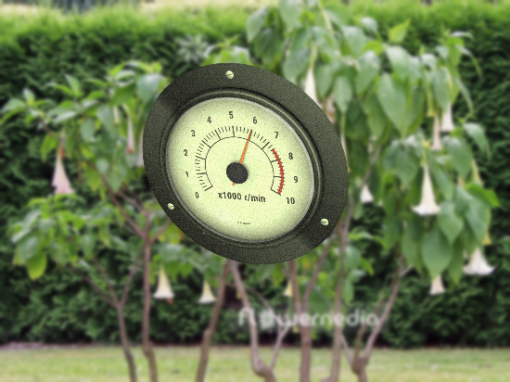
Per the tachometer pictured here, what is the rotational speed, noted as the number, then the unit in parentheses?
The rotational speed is 6000 (rpm)
